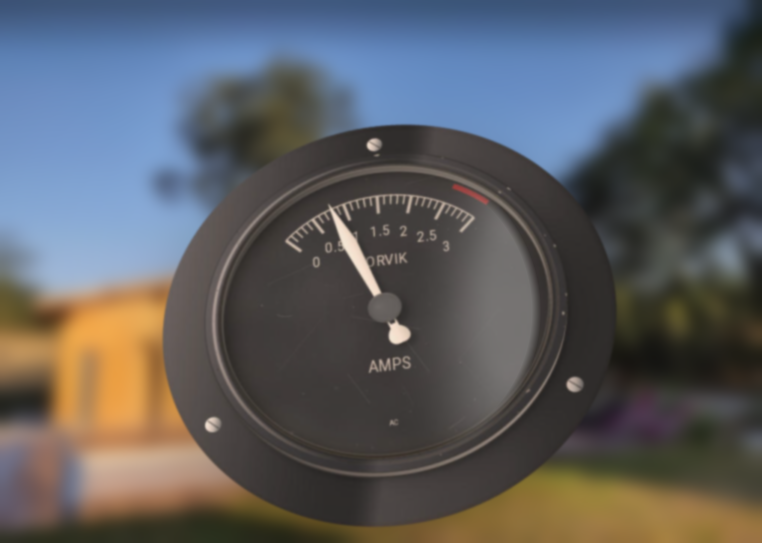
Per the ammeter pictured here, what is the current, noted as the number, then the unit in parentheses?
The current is 0.8 (A)
